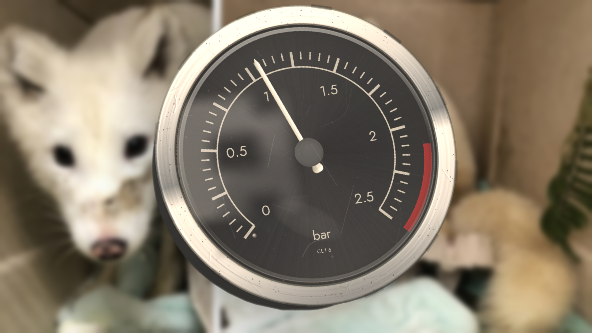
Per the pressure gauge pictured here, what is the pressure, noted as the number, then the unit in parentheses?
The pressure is 1.05 (bar)
